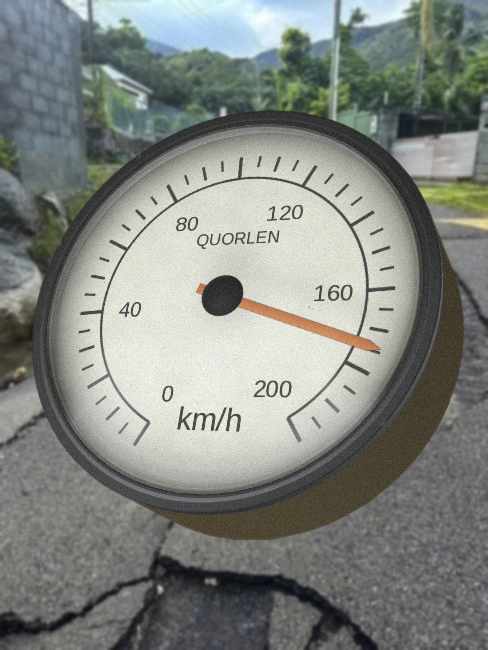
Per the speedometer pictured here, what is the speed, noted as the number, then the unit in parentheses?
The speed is 175 (km/h)
